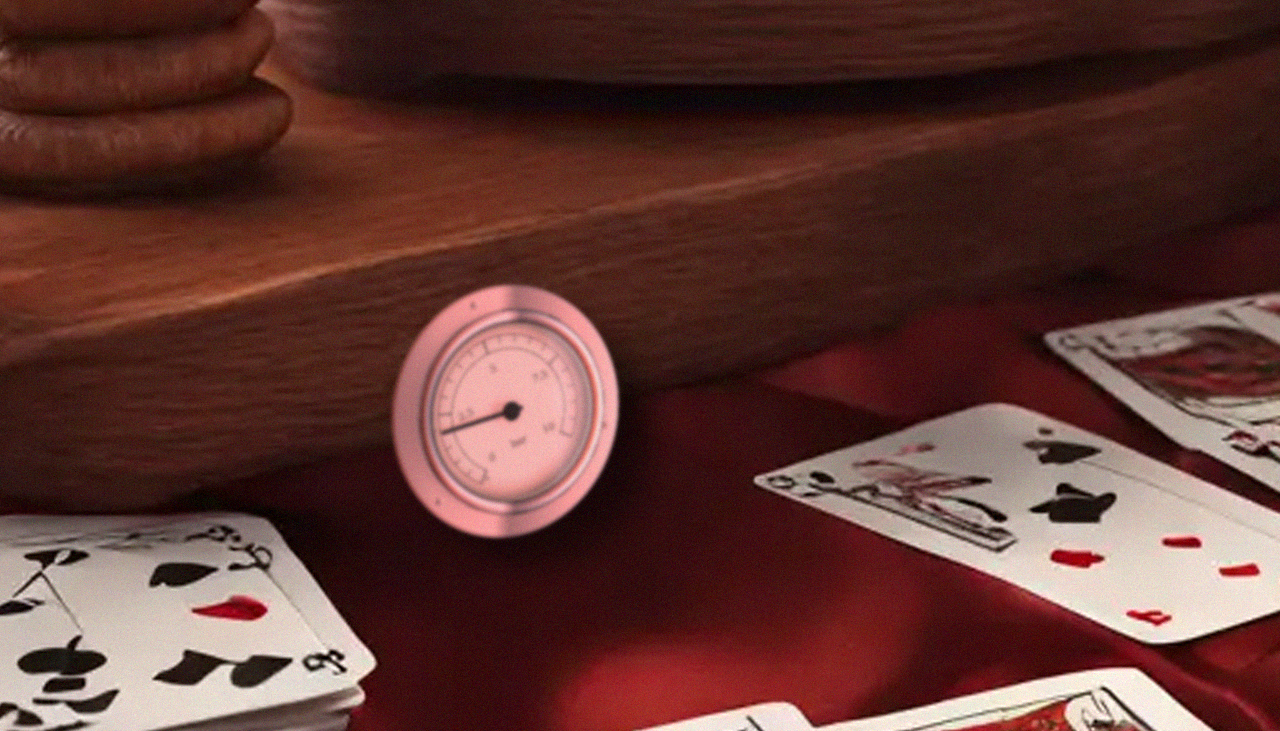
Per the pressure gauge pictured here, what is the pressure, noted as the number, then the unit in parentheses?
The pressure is 2 (bar)
